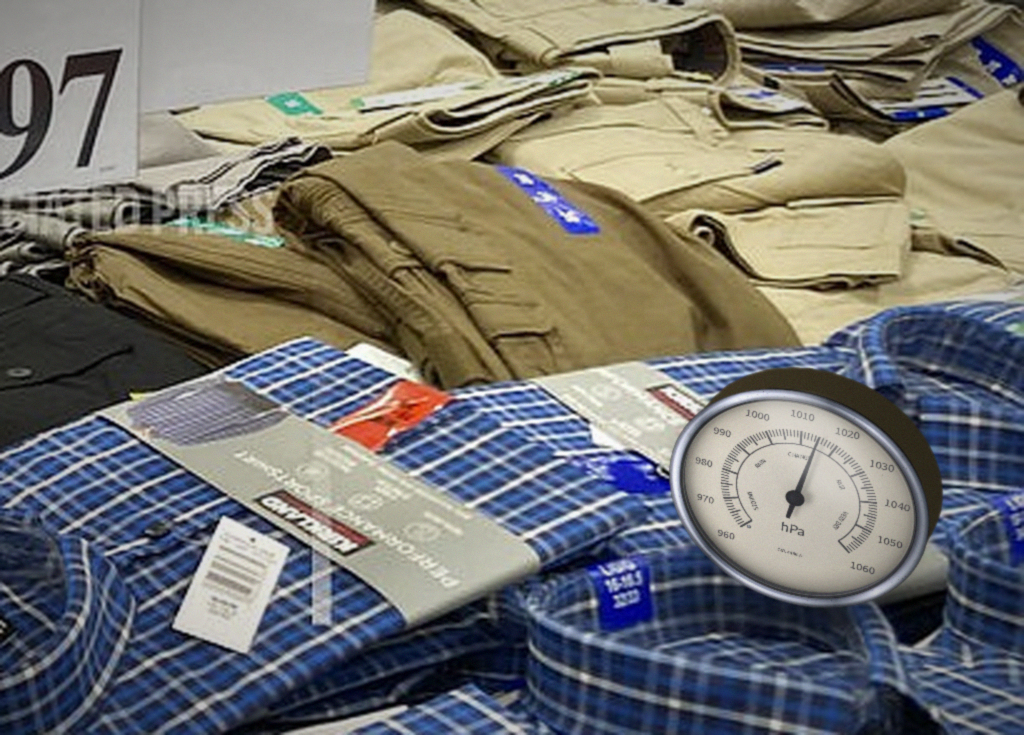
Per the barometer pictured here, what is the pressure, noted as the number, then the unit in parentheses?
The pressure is 1015 (hPa)
